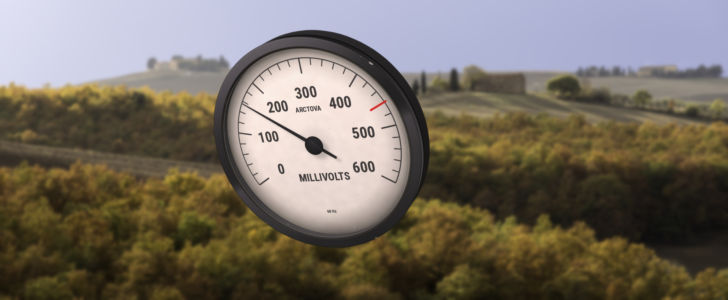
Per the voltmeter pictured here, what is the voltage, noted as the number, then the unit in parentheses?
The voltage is 160 (mV)
